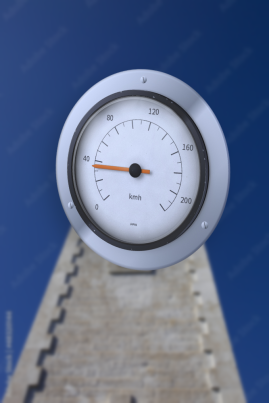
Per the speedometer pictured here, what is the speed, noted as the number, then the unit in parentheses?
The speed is 35 (km/h)
